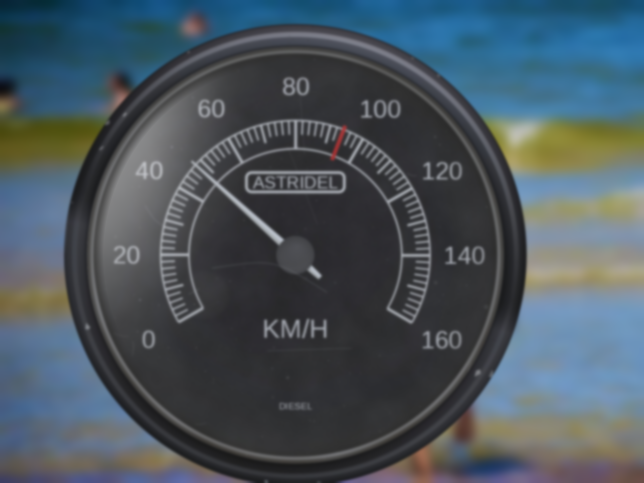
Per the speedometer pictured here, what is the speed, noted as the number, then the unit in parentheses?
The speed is 48 (km/h)
